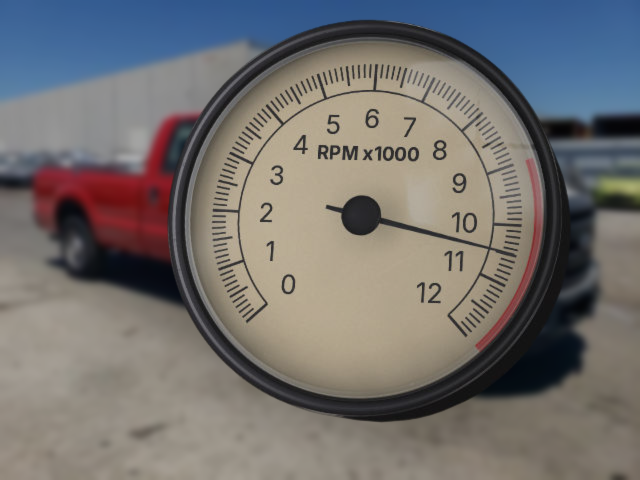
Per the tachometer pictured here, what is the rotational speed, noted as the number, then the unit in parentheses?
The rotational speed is 10500 (rpm)
